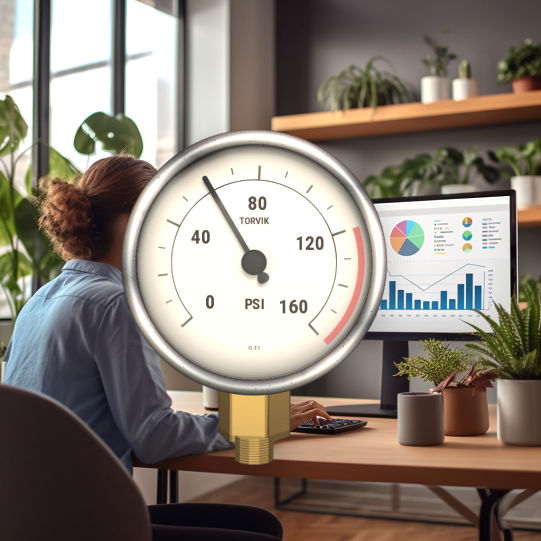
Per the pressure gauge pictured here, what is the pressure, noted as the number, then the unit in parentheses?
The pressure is 60 (psi)
